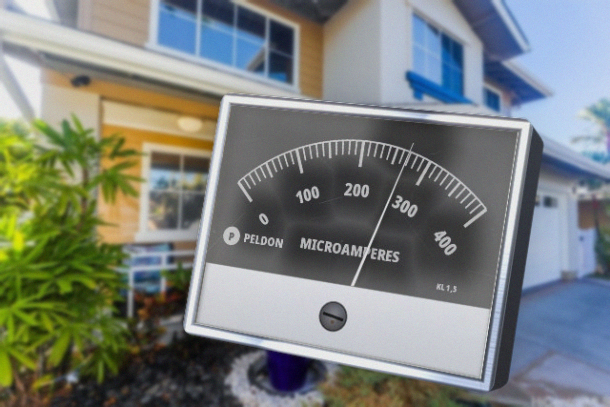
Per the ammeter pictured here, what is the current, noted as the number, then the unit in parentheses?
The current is 270 (µA)
